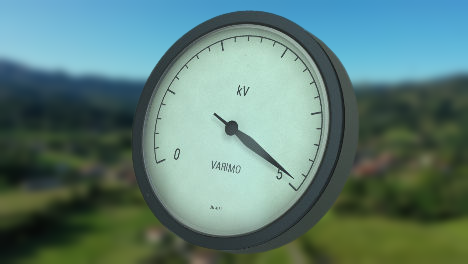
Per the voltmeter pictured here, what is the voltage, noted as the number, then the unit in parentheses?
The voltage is 4.9 (kV)
